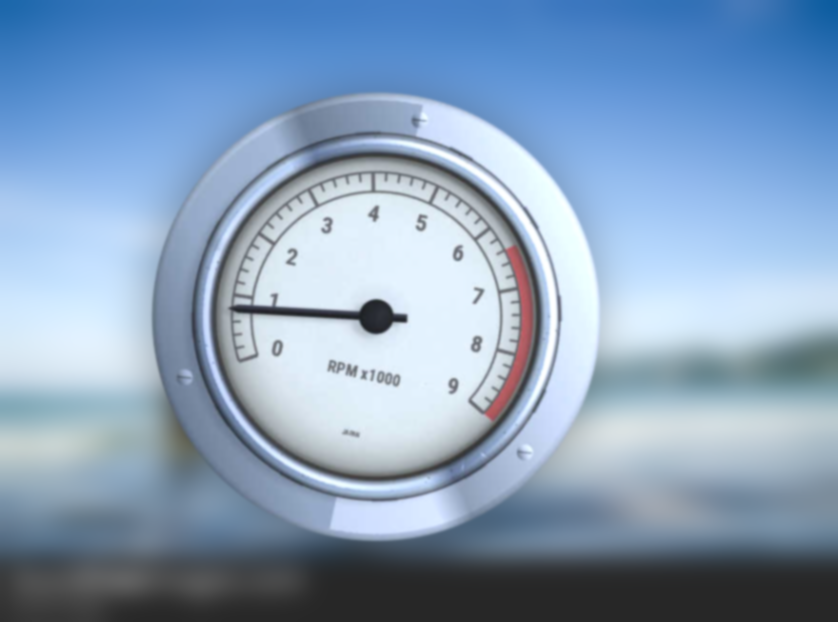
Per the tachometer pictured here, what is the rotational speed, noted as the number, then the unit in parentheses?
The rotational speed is 800 (rpm)
